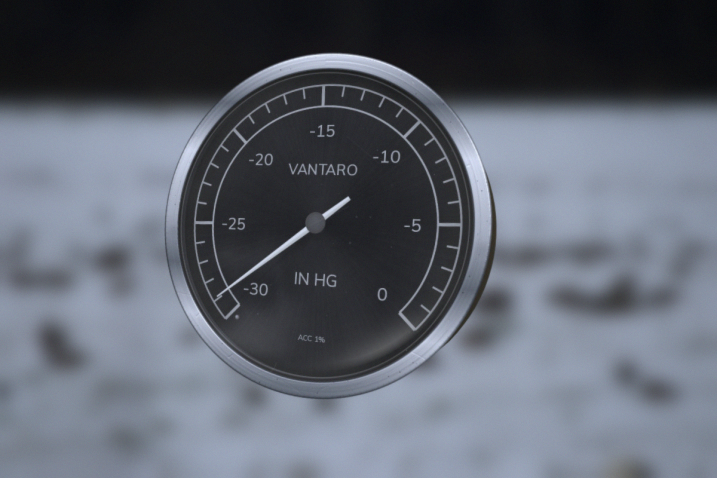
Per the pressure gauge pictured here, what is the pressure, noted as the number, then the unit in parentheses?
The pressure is -29 (inHg)
